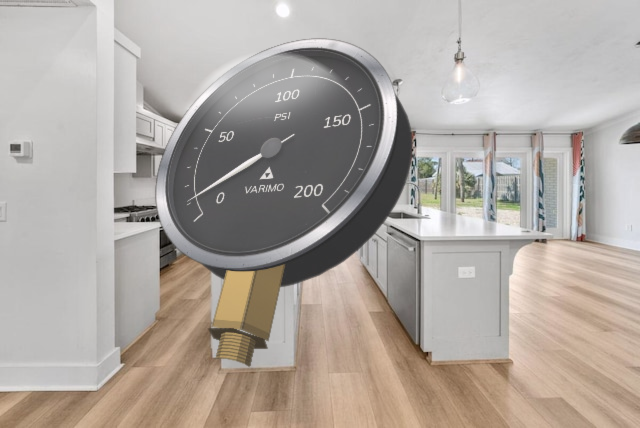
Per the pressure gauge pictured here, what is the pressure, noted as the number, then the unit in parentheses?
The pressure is 10 (psi)
